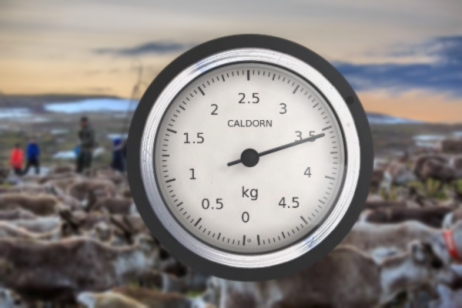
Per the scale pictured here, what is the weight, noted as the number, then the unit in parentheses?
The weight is 3.55 (kg)
